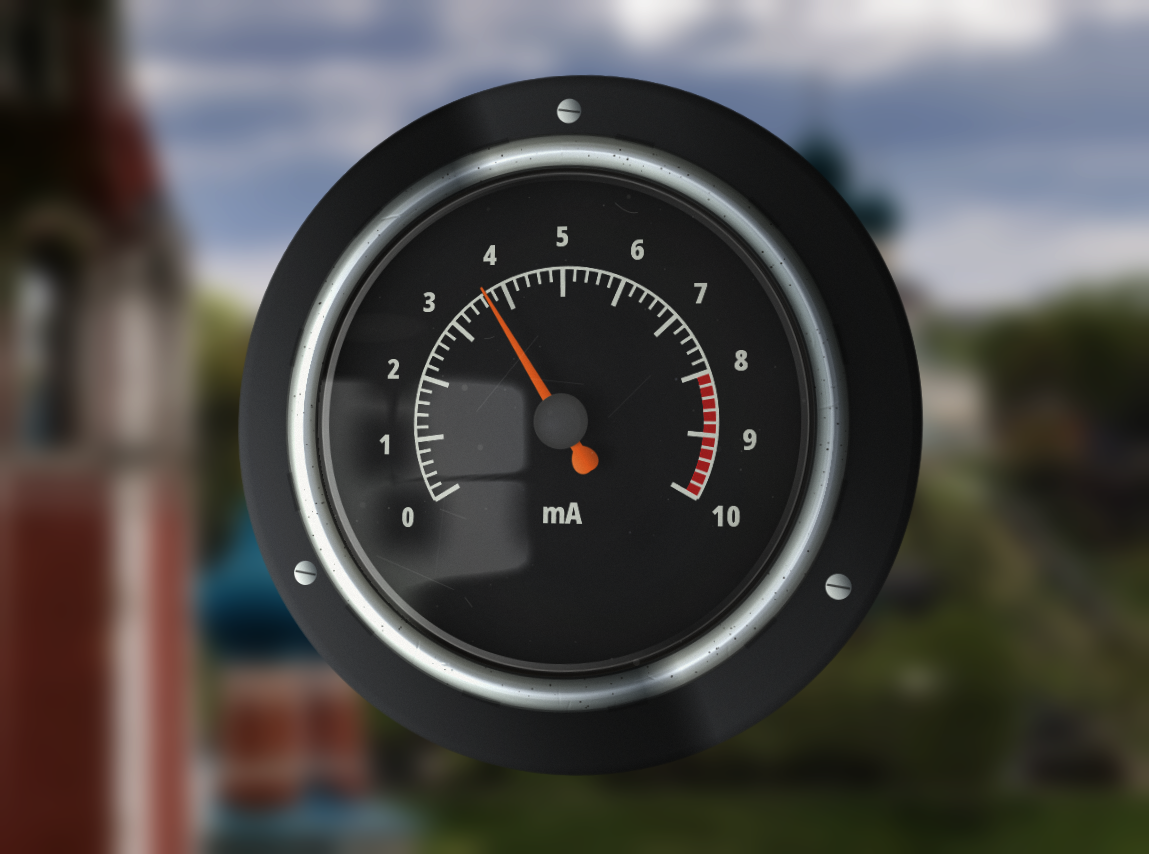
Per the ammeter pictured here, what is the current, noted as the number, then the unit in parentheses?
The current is 3.7 (mA)
